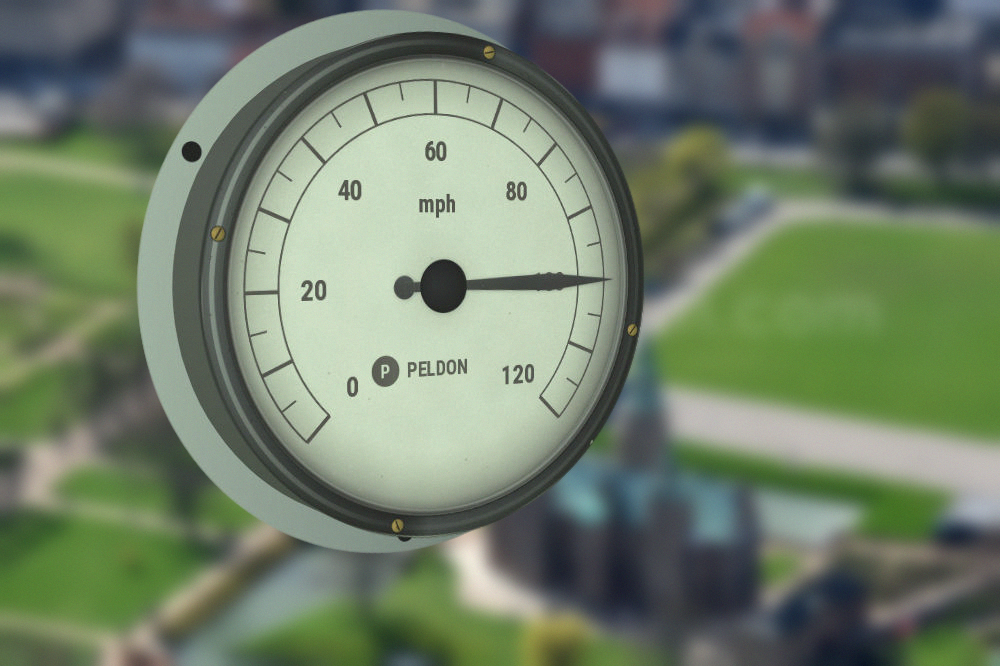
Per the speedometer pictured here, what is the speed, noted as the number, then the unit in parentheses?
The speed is 100 (mph)
